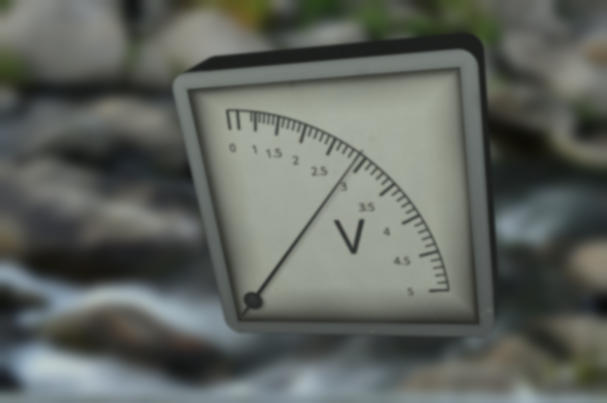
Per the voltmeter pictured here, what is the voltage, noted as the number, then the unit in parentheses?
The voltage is 2.9 (V)
